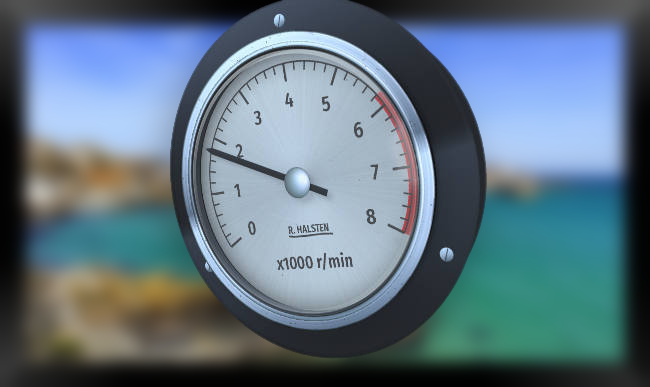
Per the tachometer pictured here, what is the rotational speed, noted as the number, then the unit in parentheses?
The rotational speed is 1800 (rpm)
